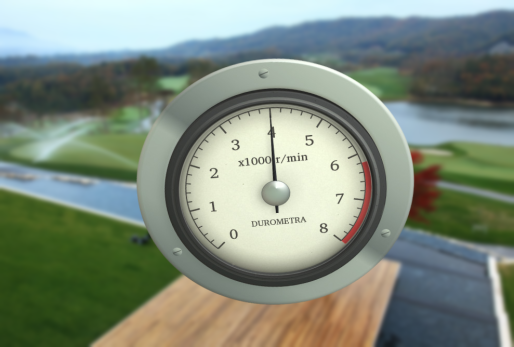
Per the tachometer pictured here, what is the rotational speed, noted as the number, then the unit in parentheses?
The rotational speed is 4000 (rpm)
